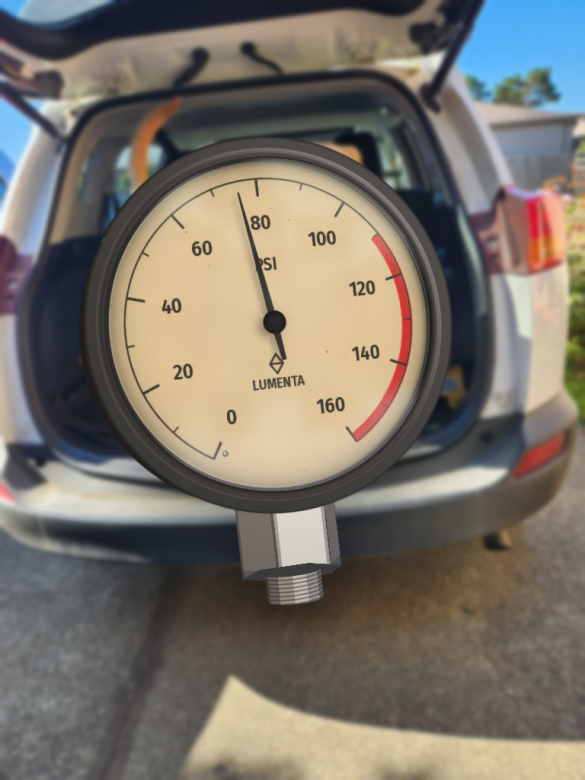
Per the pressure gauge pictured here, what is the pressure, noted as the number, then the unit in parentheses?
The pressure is 75 (psi)
